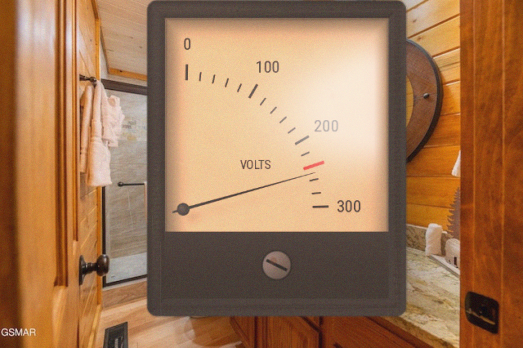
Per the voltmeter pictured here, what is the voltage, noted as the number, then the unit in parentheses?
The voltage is 250 (V)
